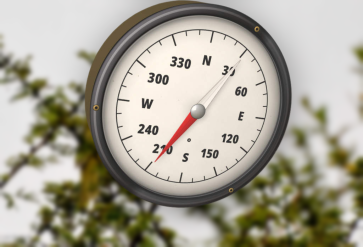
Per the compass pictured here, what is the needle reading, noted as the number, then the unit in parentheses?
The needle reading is 210 (°)
